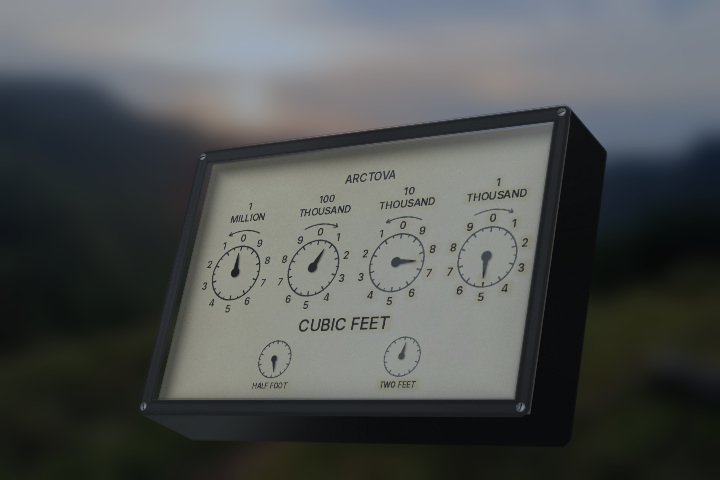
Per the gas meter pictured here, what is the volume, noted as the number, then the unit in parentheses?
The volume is 7500 (ft³)
